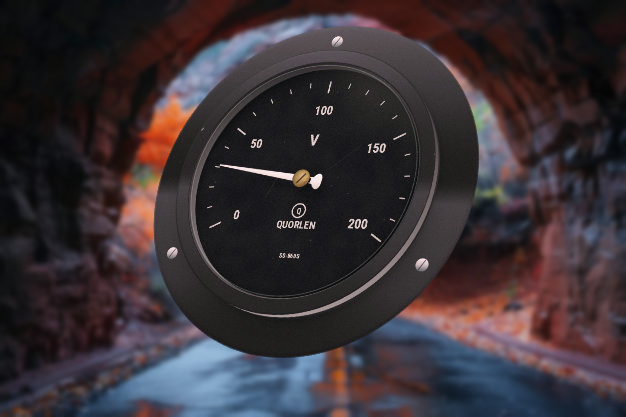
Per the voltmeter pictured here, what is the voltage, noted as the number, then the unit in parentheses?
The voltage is 30 (V)
